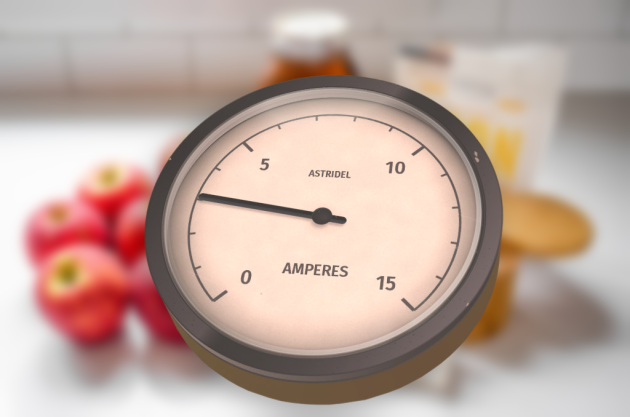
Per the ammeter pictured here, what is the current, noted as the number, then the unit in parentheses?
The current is 3 (A)
